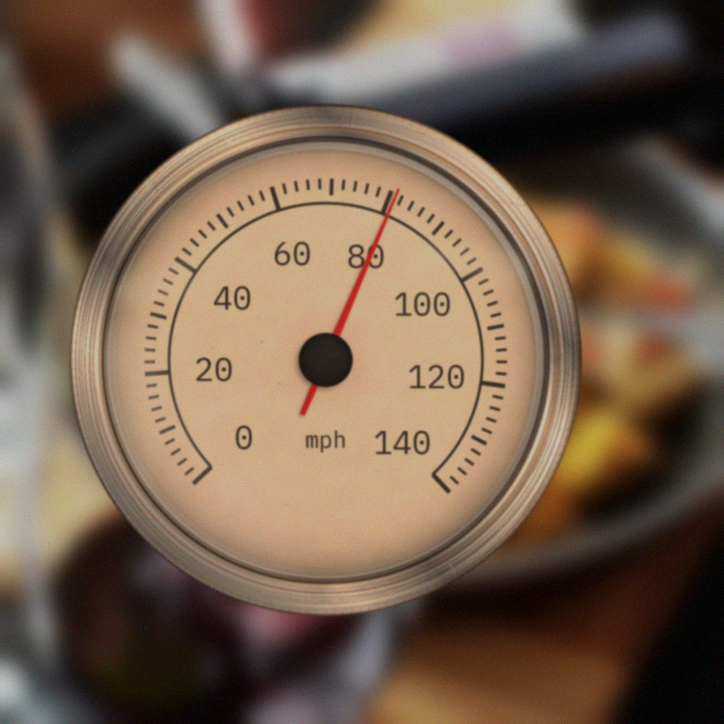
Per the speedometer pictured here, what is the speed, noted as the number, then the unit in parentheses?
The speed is 81 (mph)
